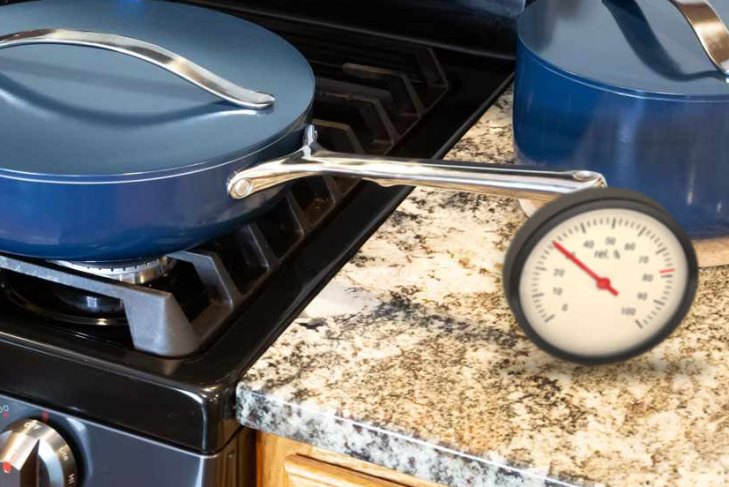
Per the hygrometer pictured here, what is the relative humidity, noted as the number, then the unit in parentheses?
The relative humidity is 30 (%)
